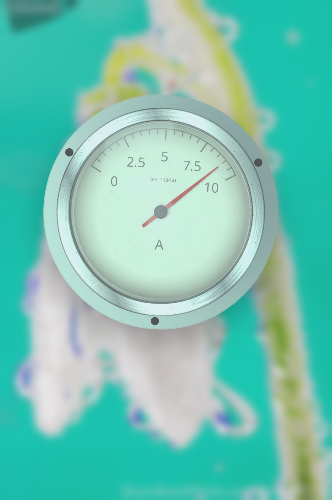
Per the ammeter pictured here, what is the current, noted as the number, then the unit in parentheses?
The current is 9 (A)
